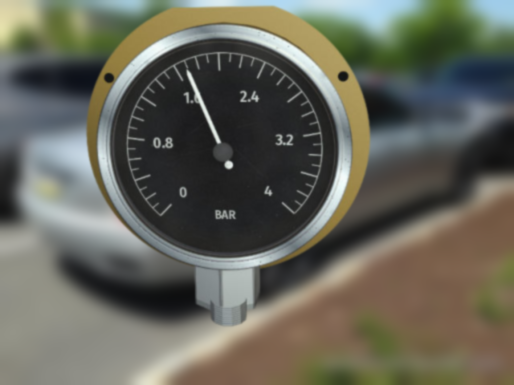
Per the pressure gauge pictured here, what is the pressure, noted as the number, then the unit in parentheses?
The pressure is 1.7 (bar)
